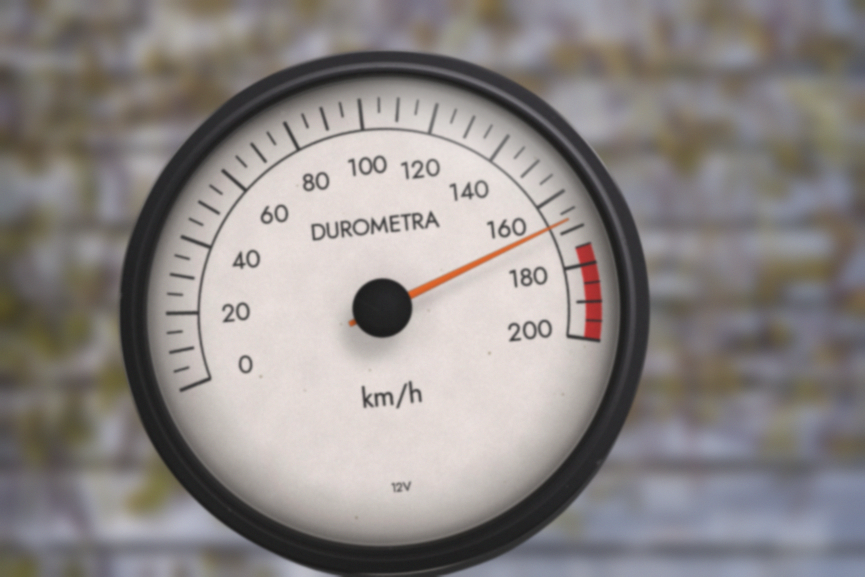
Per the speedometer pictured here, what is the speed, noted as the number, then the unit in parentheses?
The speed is 167.5 (km/h)
